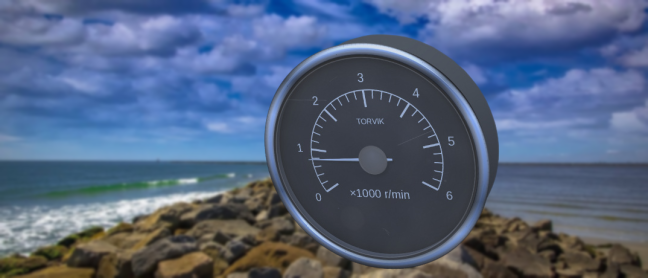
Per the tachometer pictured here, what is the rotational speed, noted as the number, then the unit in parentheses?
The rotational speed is 800 (rpm)
